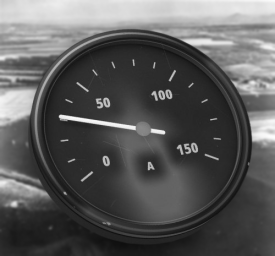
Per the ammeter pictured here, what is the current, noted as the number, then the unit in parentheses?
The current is 30 (A)
